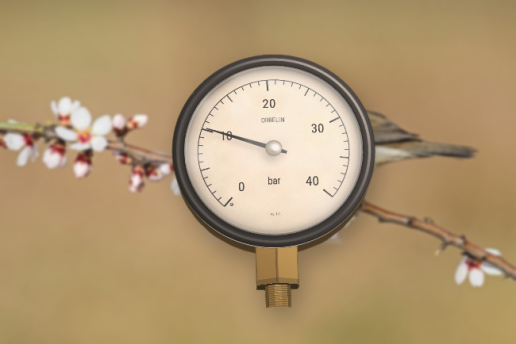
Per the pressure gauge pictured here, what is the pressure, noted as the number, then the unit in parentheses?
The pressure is 10 (bar)
